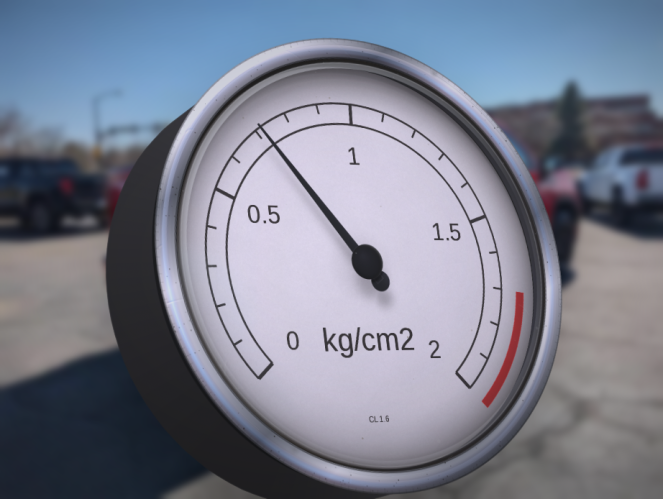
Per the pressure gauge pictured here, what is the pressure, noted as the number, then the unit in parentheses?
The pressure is 0.7 (kg/cm²)
